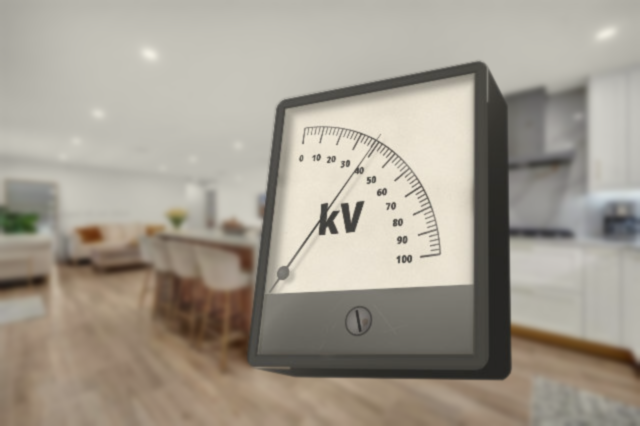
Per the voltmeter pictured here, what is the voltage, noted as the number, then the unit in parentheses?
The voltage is 40 (kV)
